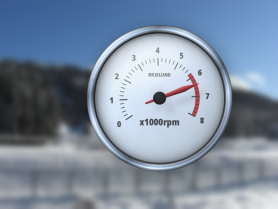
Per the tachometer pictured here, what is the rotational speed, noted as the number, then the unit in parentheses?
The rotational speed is 6400 (rpm)
